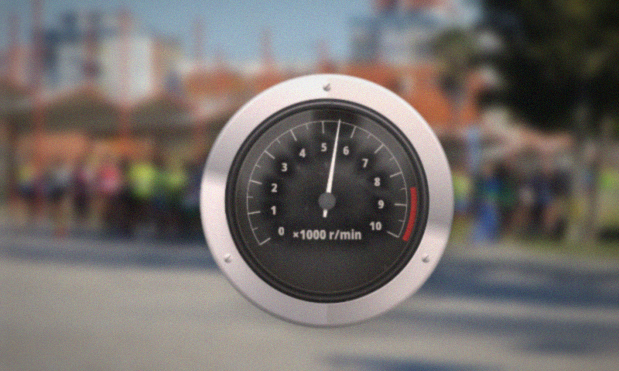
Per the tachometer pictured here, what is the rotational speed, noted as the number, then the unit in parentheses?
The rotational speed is 5500 (rpm)
